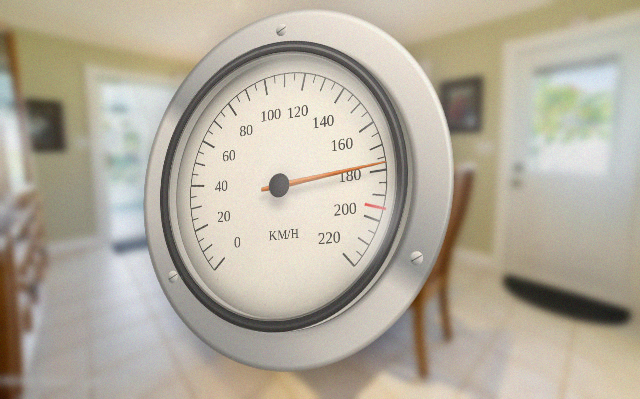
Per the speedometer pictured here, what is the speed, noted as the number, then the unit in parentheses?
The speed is 177.5 (km/h)
